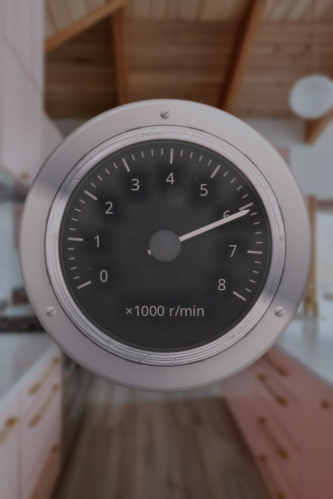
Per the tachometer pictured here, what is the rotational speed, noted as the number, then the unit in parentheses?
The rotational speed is 6100 (rpm)
